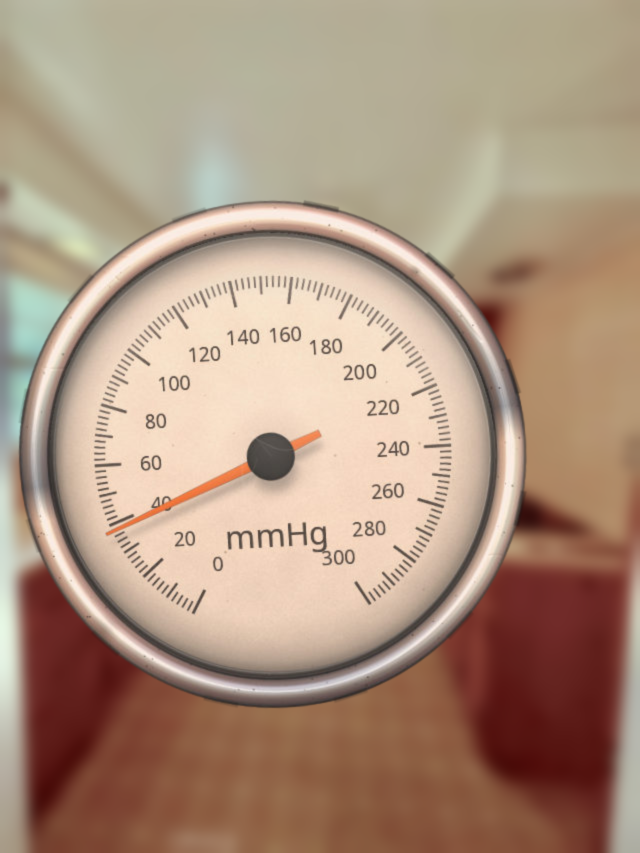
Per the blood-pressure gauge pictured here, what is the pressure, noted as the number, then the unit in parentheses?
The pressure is 38 (mmHg)
